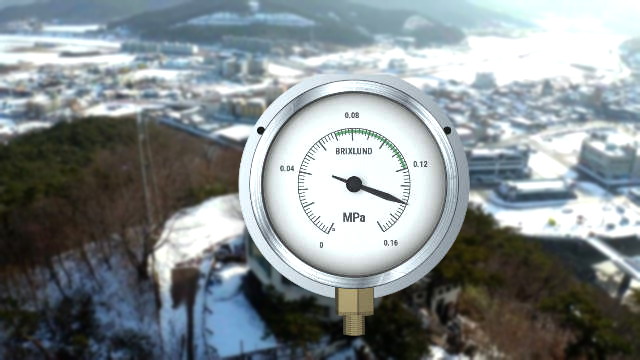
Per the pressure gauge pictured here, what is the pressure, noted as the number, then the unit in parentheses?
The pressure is 0.14 (MPa)
